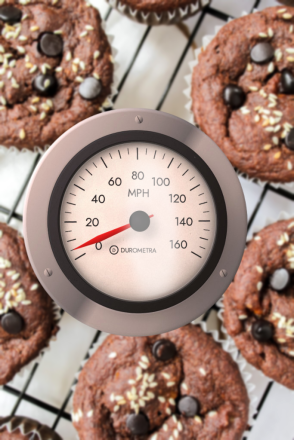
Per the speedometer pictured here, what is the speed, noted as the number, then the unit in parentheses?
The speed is 5 (mph)
